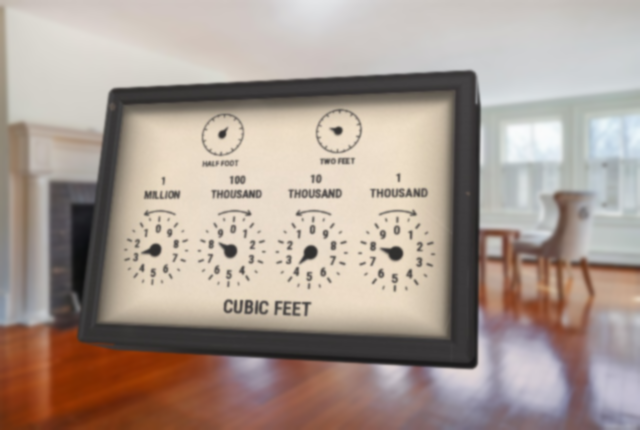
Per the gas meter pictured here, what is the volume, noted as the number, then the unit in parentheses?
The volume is 283800 (ft³)
